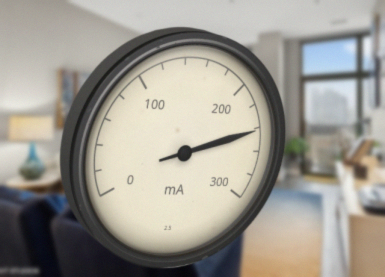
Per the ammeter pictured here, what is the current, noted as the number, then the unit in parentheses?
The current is 240 (mA)
